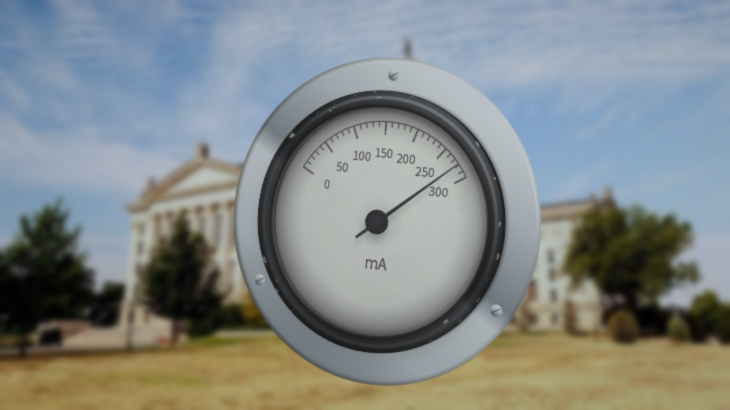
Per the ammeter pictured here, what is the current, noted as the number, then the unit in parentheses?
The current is 280 (mA)
